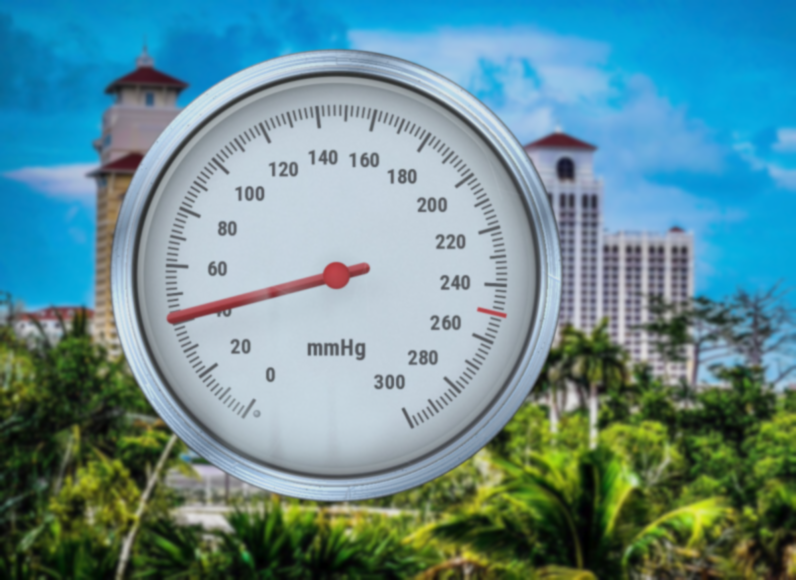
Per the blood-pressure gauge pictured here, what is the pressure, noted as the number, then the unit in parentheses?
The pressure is 42 (mmHg)
